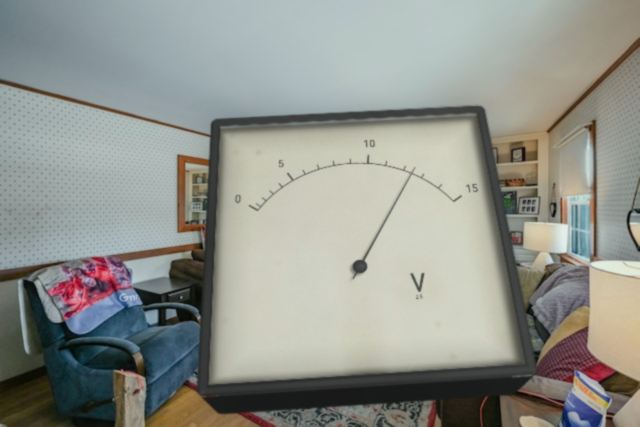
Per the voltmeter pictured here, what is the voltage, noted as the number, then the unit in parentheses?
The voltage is 12.5 (V)
